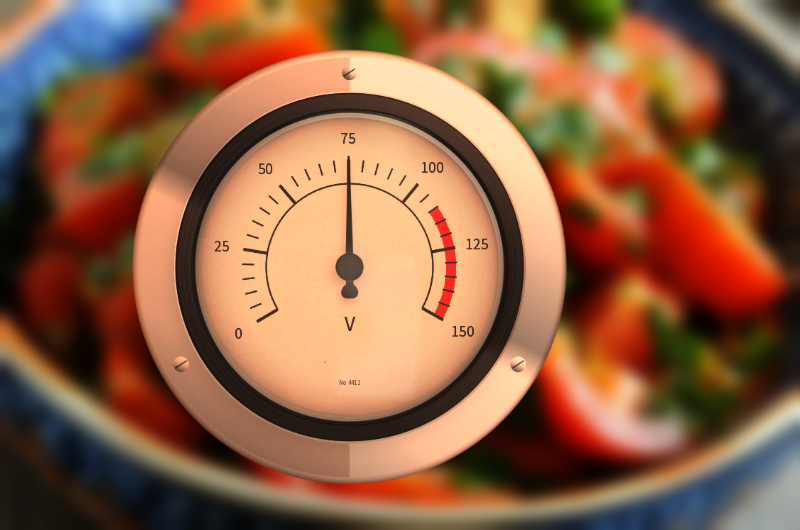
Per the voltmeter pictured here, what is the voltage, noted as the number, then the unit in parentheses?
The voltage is 75 (V)
